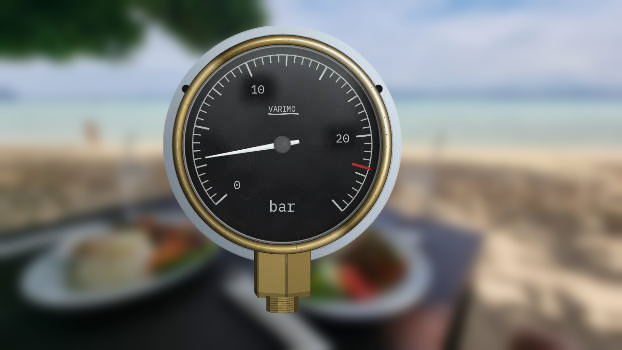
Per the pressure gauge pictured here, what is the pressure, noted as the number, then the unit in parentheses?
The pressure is 3 (bar)
